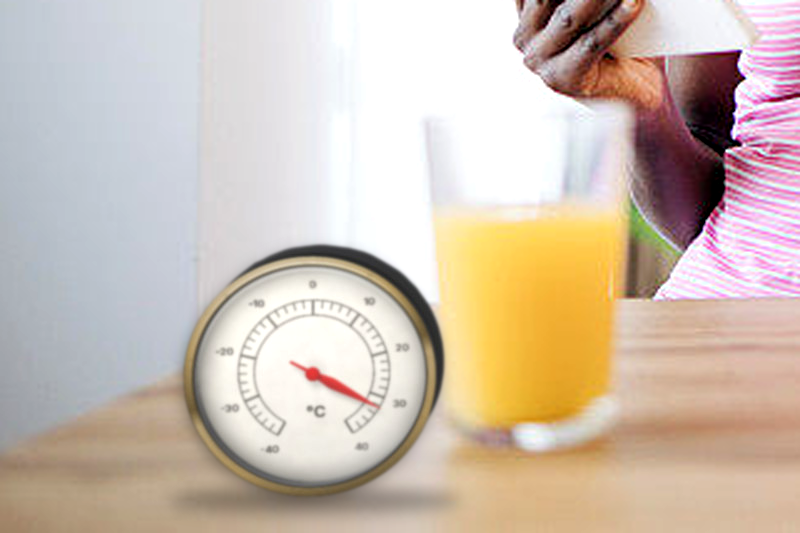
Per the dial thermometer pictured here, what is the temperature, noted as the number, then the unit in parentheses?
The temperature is 32 (°C)
